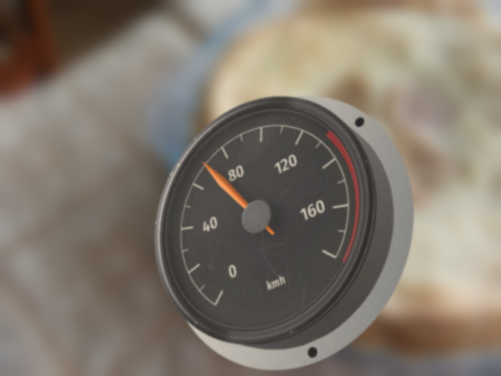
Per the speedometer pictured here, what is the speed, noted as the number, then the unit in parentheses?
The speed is 70 (km/h)
